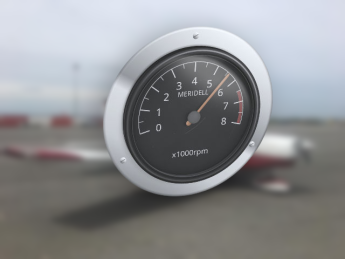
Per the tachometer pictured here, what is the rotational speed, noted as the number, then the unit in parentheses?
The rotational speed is 5500 (rpm)
